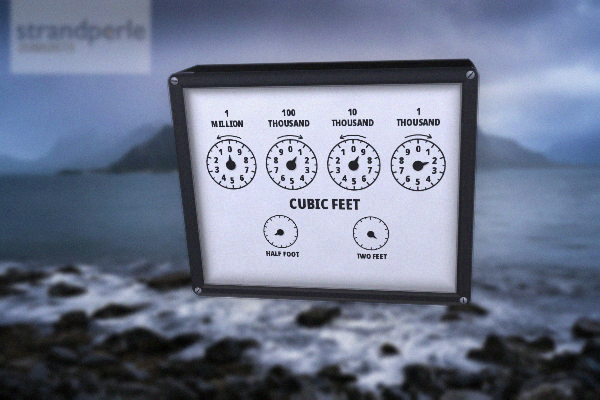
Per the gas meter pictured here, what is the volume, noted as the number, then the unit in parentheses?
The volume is 9200 (ft³)
